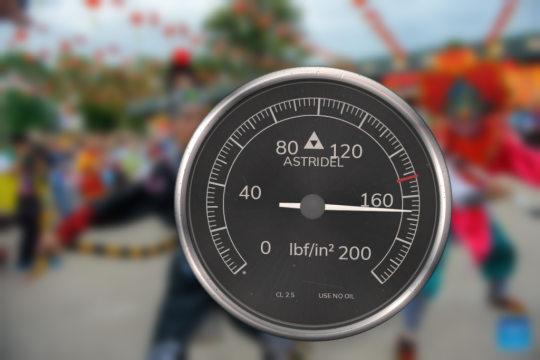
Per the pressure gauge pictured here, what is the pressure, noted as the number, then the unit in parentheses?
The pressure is 166 (psi)
